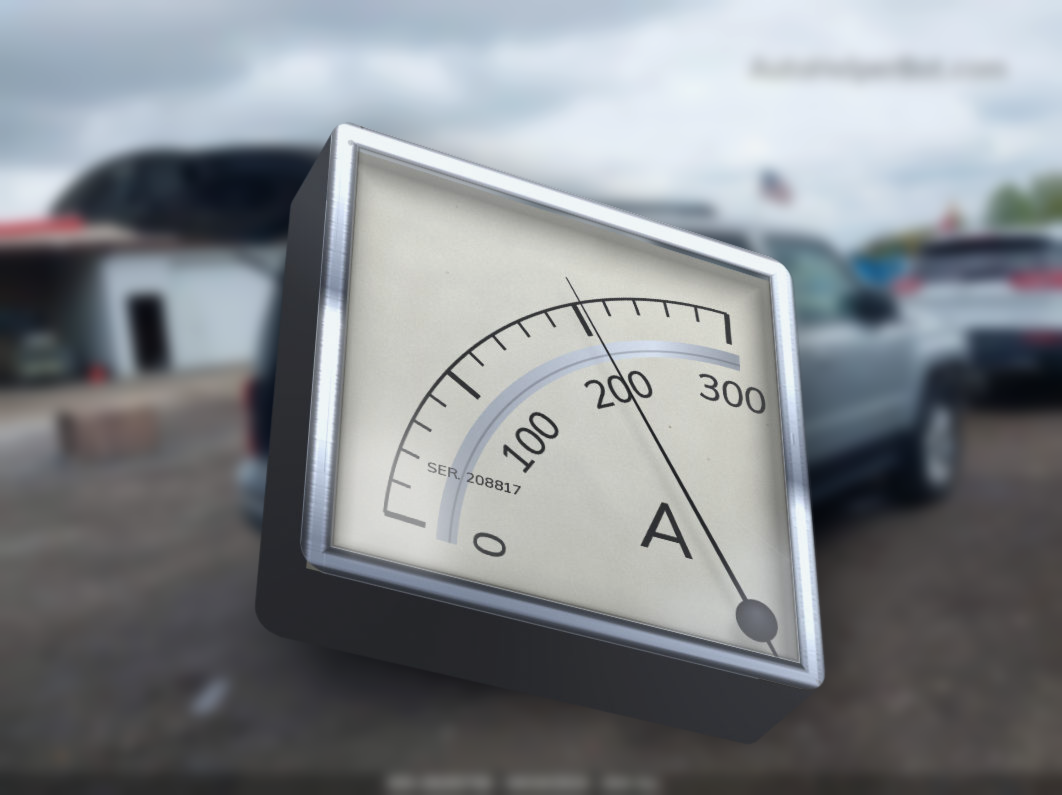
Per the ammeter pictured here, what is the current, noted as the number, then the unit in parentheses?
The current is 200 (A)
